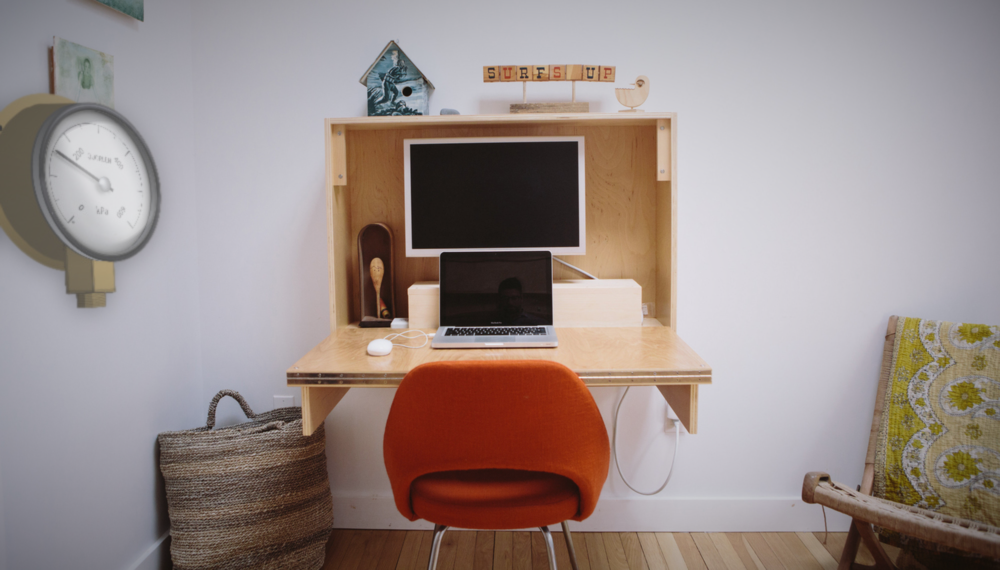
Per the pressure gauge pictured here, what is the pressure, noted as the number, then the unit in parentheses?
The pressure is 150 (kPa)
